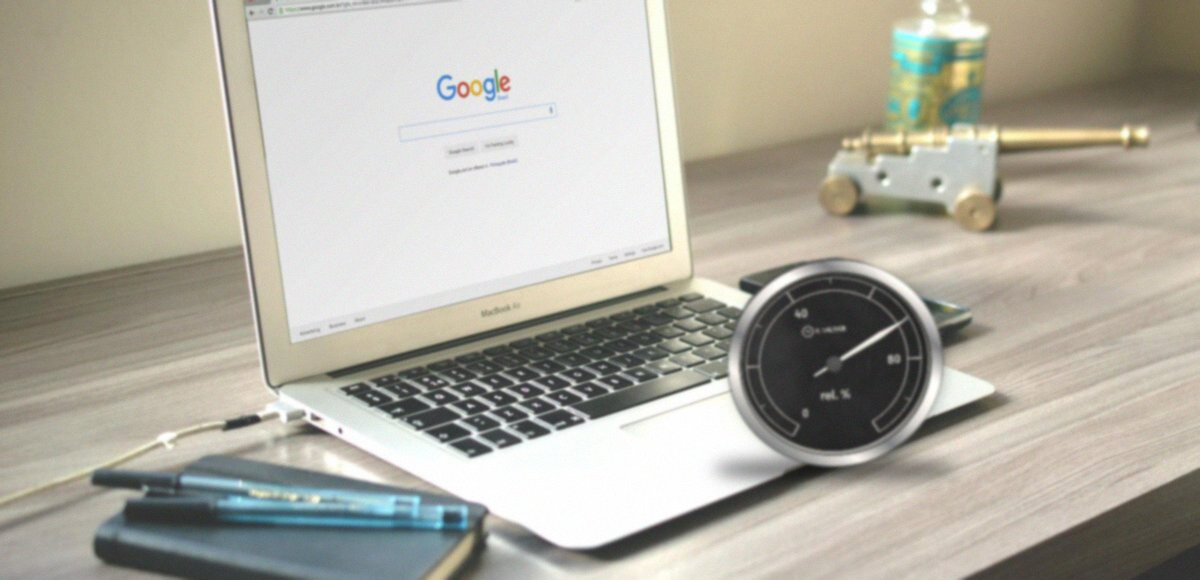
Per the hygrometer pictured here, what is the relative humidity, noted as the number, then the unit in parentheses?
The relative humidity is 70 (%)
